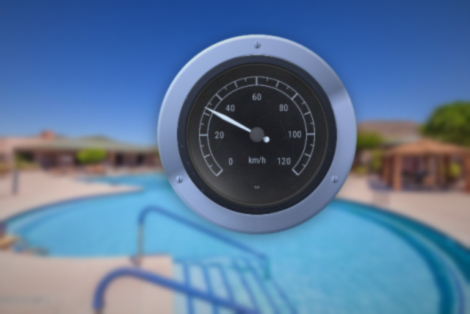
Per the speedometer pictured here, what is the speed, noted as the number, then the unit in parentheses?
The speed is 32.5 (km/h)
